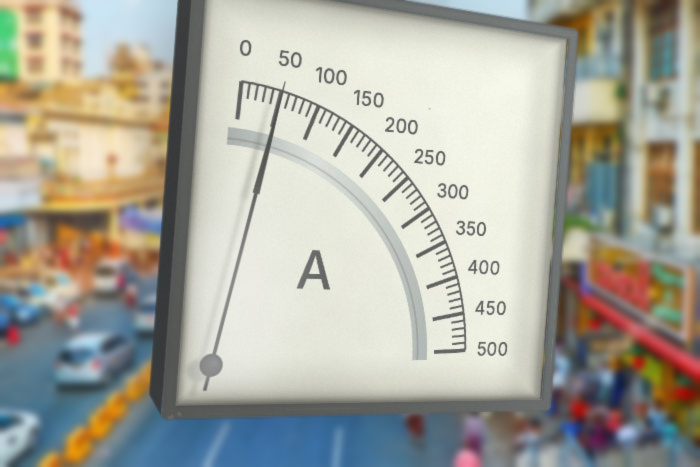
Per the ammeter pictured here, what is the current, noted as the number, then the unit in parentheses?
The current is 50 (A)
